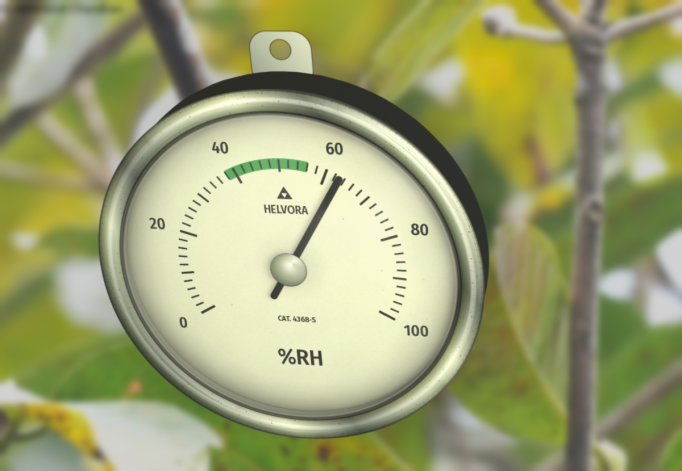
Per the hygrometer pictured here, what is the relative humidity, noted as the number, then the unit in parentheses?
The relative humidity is 63 (%)
